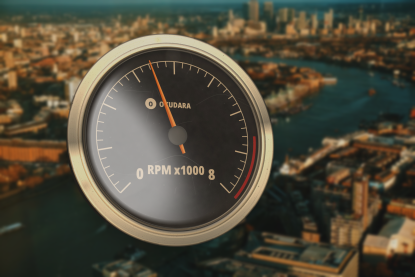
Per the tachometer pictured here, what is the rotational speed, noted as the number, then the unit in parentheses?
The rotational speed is 3400 (rpm)
